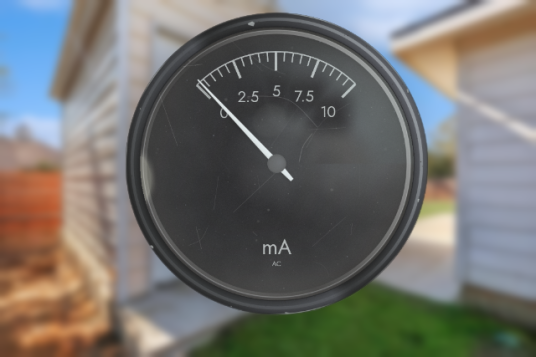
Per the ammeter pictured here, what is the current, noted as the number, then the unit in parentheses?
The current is 0.25 (mA)
